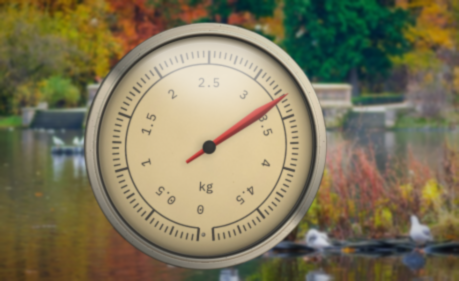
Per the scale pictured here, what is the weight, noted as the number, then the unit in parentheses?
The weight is 3.3 (kg)
